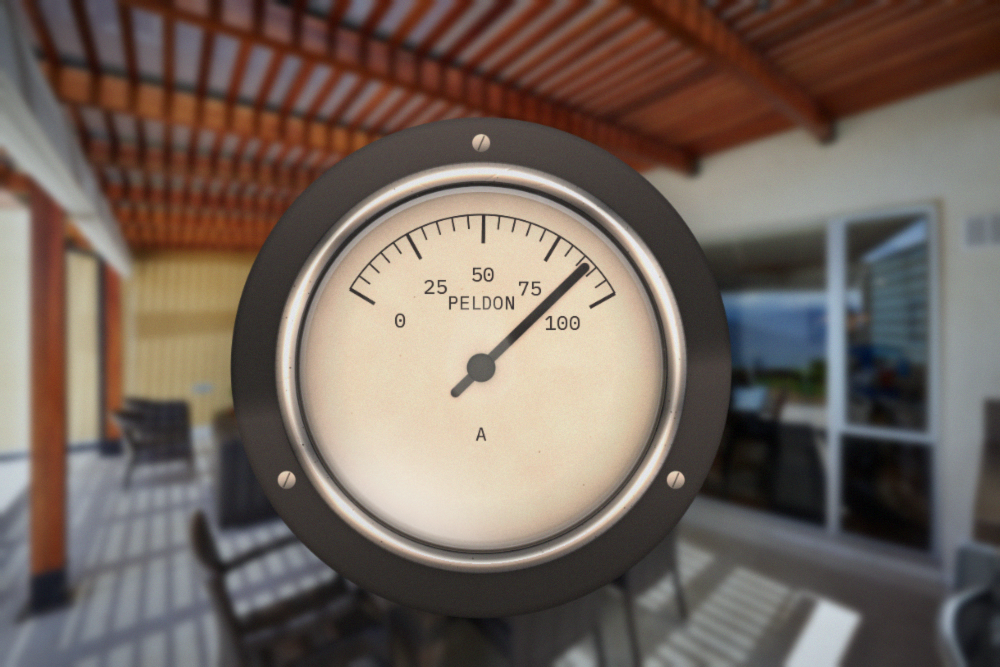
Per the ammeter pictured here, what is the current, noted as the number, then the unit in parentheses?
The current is 87.5 (A)
